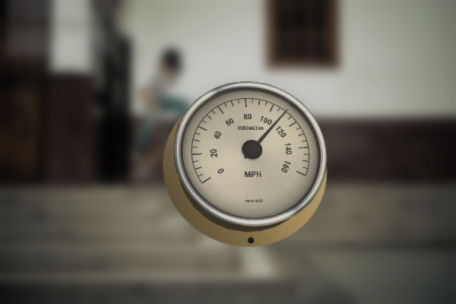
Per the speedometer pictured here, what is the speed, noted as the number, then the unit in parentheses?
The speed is 110 (mph)
